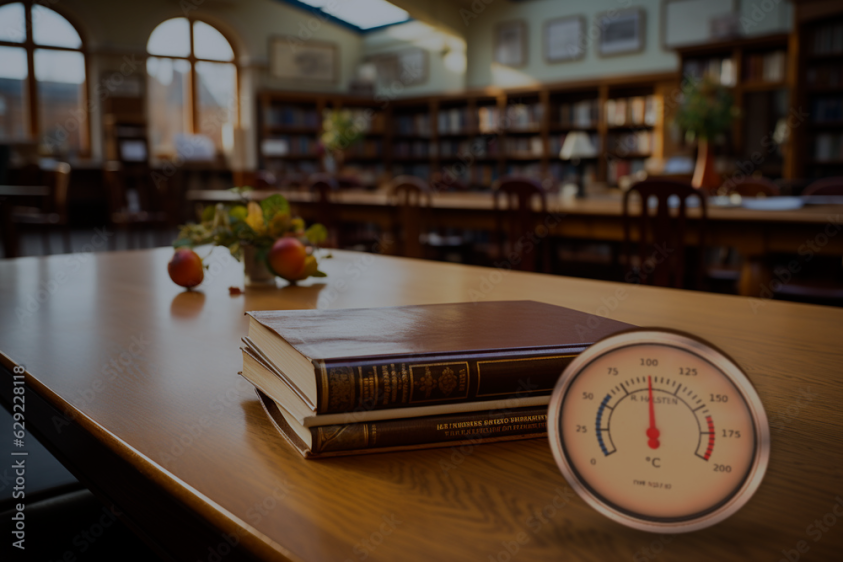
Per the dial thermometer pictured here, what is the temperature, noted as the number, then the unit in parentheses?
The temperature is 100 (°C)
